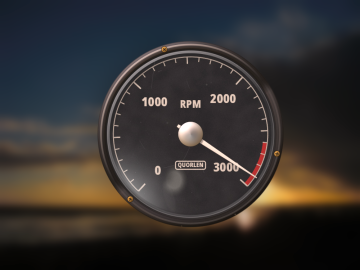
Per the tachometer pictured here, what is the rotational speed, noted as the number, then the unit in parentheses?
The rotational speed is 2900 (rpm)
